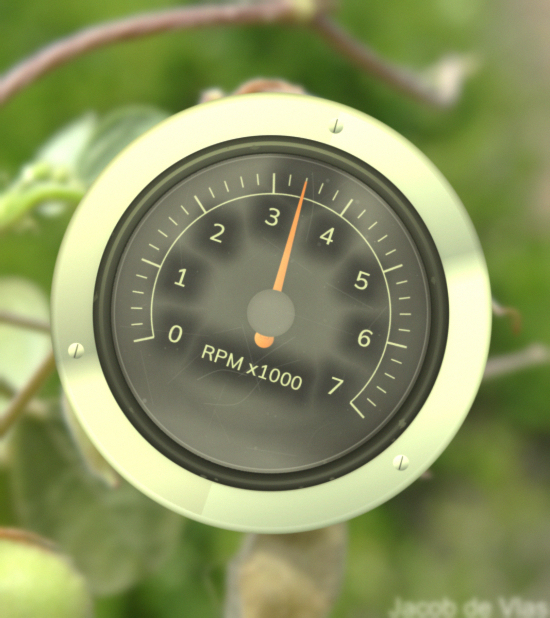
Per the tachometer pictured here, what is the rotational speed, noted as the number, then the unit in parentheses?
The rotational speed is 3400 (rpm)
